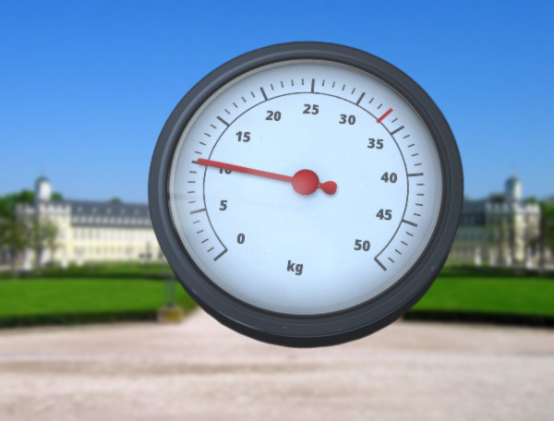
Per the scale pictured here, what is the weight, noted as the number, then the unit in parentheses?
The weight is 10 (kg)
